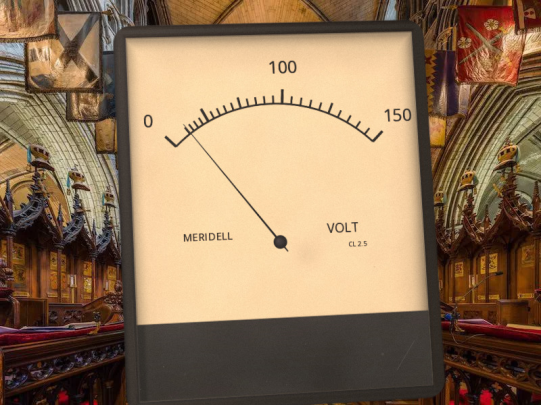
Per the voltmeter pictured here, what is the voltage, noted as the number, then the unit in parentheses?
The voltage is 30 (V)
